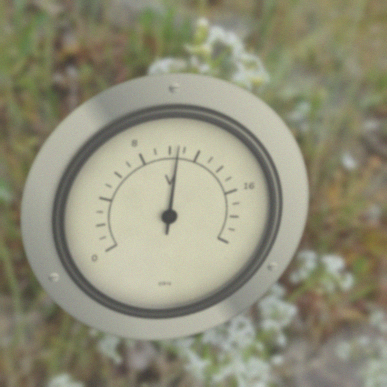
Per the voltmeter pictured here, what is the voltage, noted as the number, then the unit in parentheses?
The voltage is 10.5 (V)
